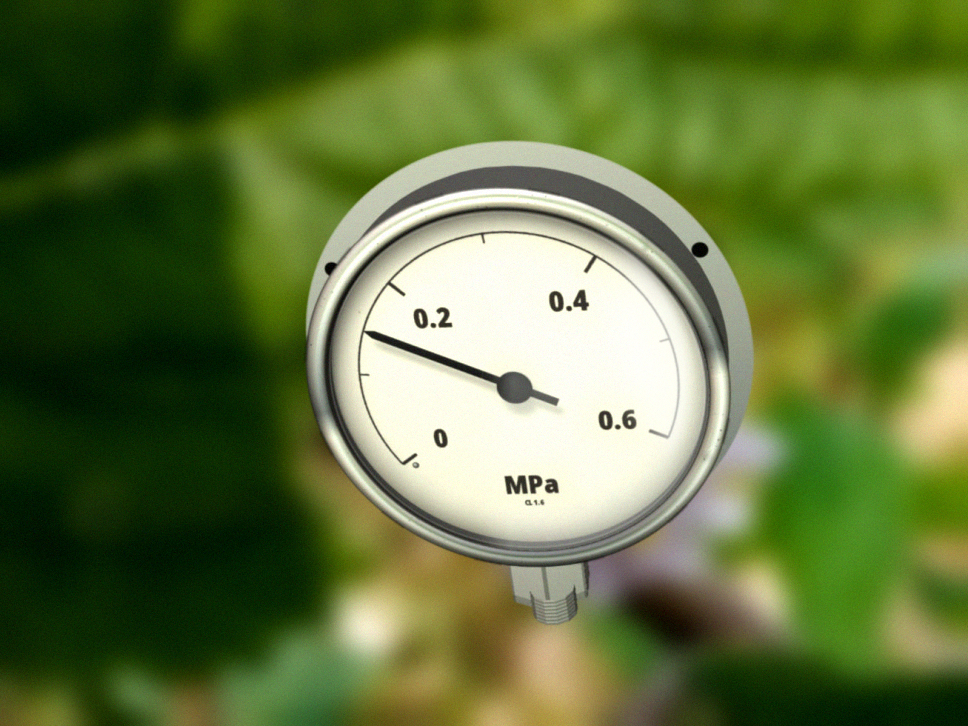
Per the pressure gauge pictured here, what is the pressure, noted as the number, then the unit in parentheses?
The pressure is 0.15 (MPa)
